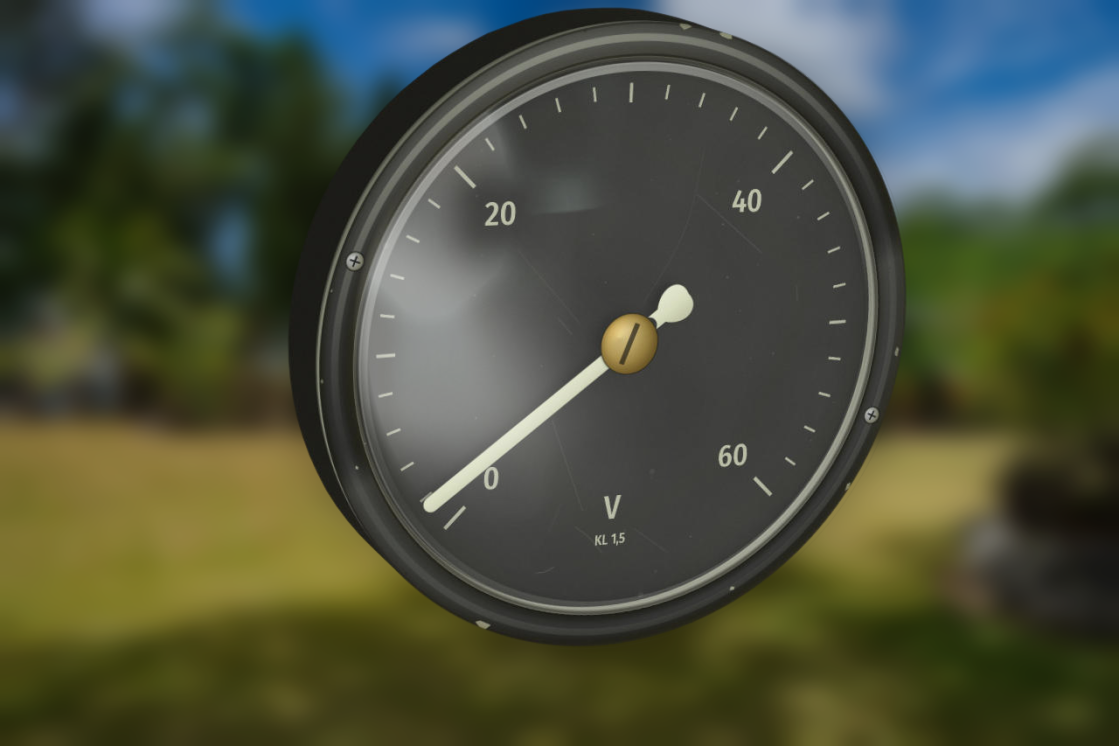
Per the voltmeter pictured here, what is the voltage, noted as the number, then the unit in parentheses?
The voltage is 2 (V)
